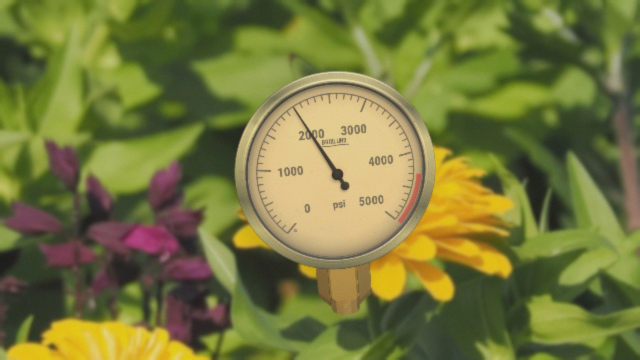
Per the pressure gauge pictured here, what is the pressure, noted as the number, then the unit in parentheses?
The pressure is 2000 (psi)
